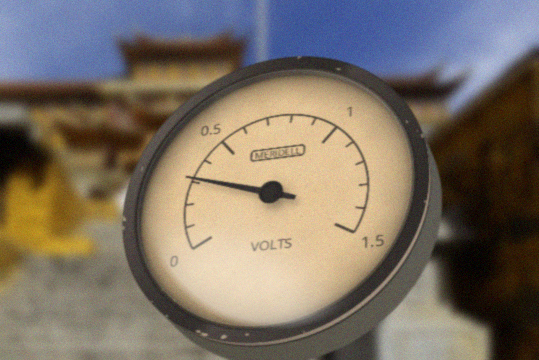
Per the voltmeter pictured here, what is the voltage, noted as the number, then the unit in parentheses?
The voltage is 0.3 (V)
